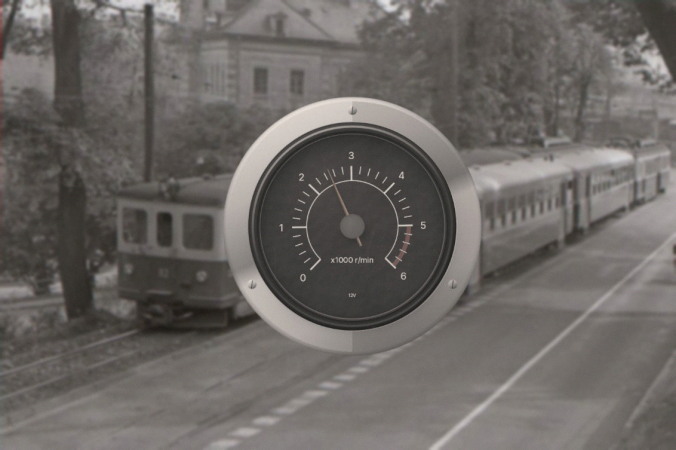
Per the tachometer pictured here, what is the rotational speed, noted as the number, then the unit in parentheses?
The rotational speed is 2500 (rpm)
